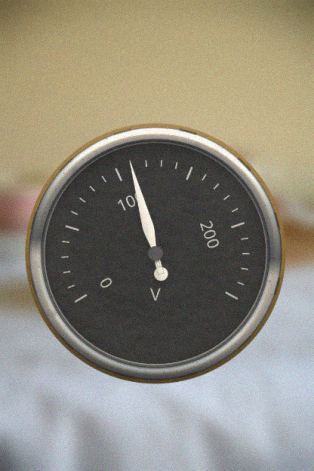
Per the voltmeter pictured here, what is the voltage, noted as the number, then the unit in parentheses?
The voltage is 110 (V)
